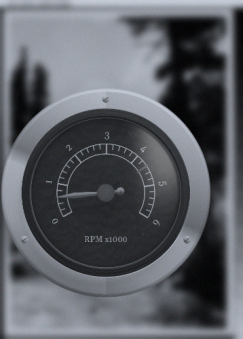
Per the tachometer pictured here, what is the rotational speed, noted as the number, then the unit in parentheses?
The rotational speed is 600 (rpm)
